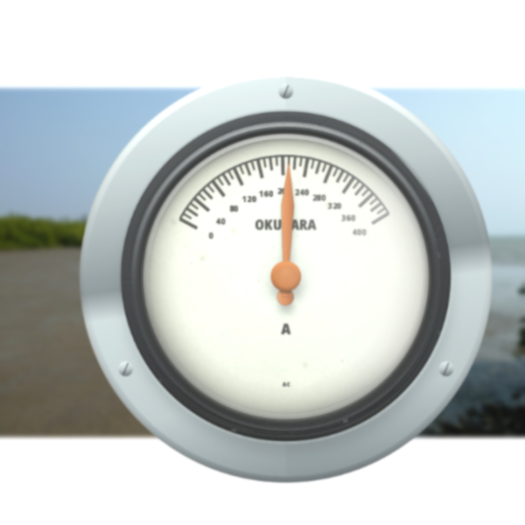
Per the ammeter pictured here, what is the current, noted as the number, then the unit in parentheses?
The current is 210 (A)
